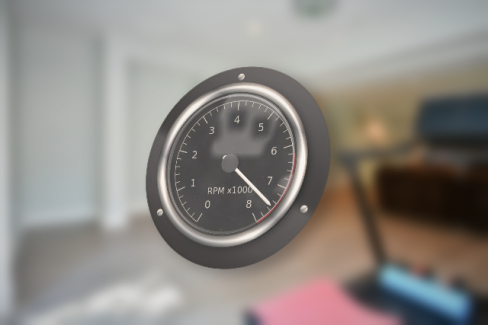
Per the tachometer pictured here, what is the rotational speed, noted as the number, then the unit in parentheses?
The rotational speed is 7500 (rpm)
